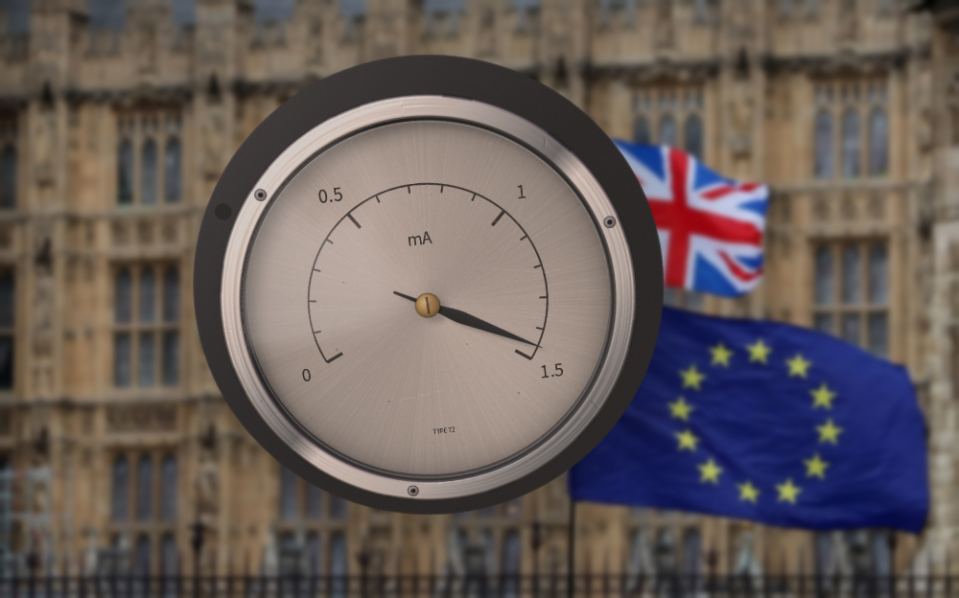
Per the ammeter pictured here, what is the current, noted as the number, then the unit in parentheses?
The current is 1.45 (mA)
